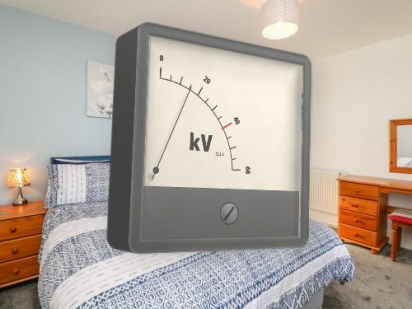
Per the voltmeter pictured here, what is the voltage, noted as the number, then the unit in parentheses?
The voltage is 15 (kV)
